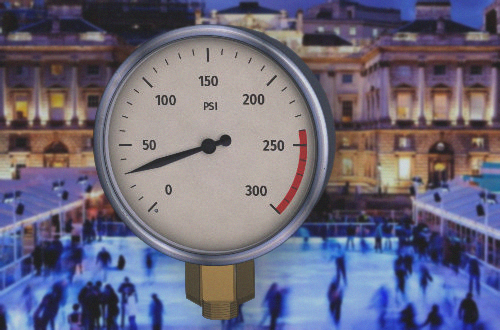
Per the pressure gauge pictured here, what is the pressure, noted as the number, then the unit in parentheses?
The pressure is 30 (psi)
